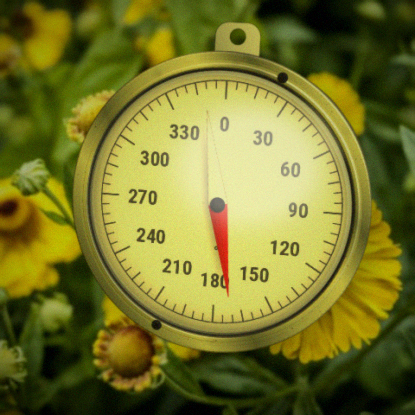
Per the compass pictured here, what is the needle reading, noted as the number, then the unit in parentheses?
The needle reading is 170 (°)
